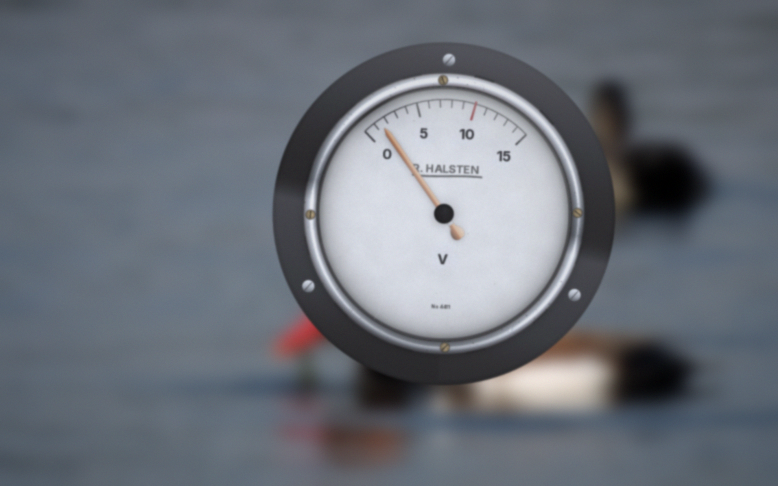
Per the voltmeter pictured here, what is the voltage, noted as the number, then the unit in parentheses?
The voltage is 1.5 (V)
